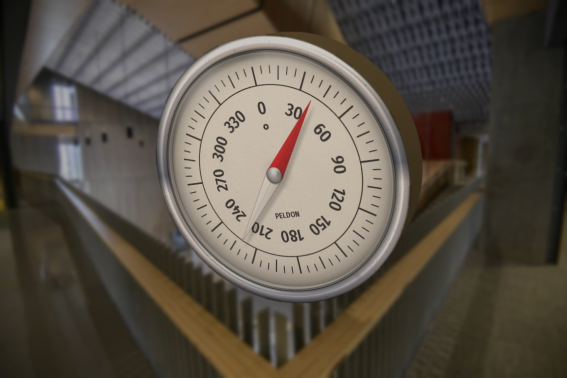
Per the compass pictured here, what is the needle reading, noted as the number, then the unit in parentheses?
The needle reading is 40 (°)
